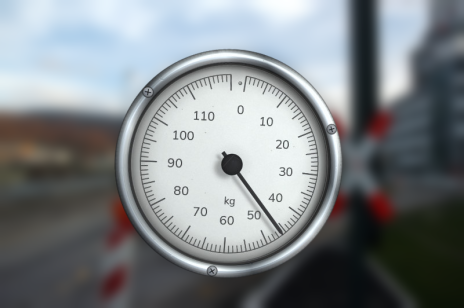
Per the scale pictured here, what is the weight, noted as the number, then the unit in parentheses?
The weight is 46 (kg)
